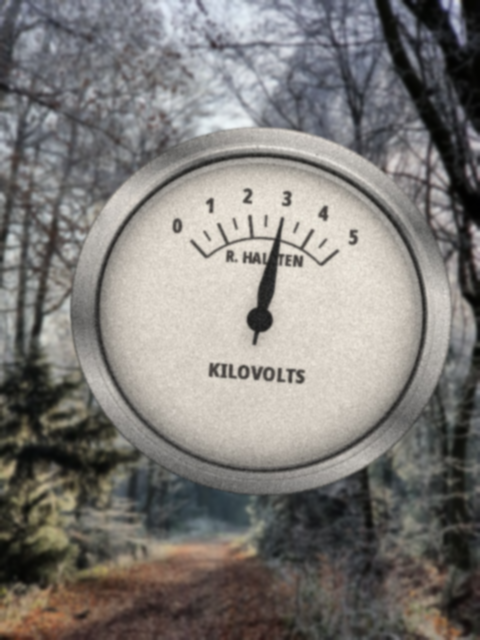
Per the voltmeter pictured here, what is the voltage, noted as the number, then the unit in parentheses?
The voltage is 3 (kV)
